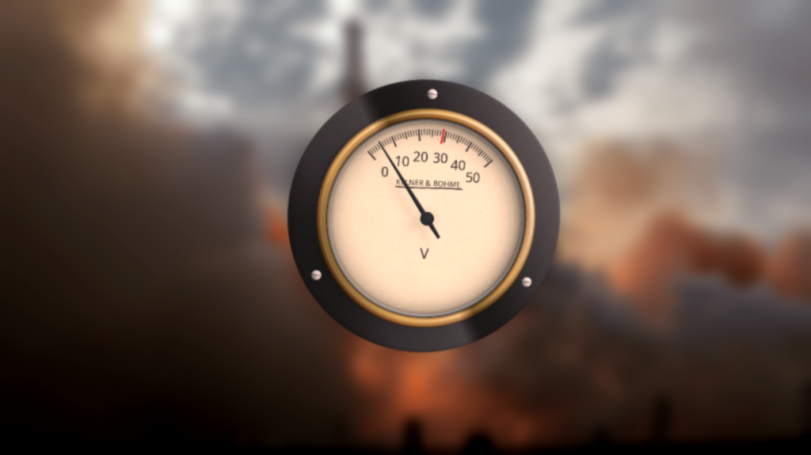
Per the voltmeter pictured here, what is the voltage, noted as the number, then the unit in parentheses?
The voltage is 5 (V)
